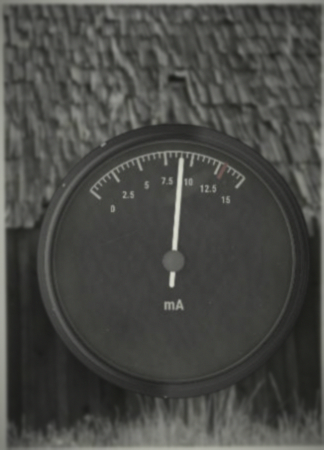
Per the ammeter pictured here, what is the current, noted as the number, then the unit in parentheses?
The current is 9 (mA)
